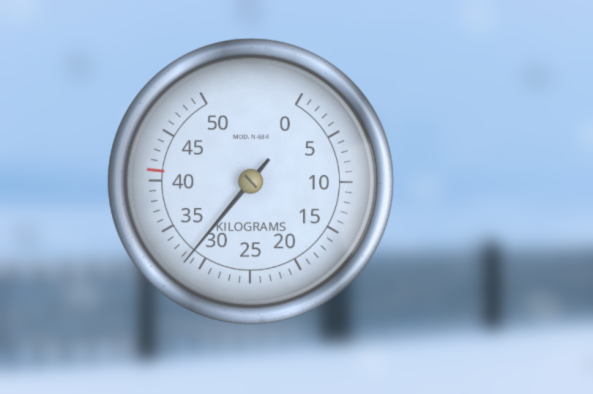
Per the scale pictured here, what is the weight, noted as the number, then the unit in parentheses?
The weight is 31.5 (kg)
